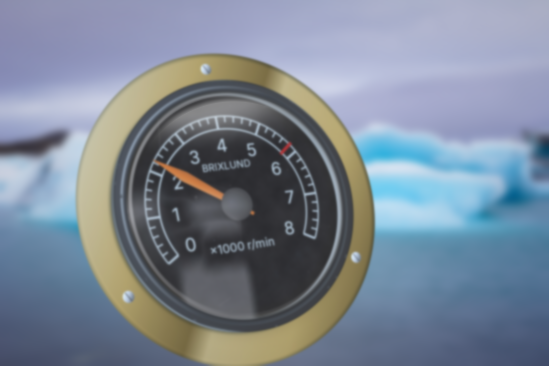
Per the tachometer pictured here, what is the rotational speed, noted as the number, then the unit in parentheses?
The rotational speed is 2200 (rpm)
